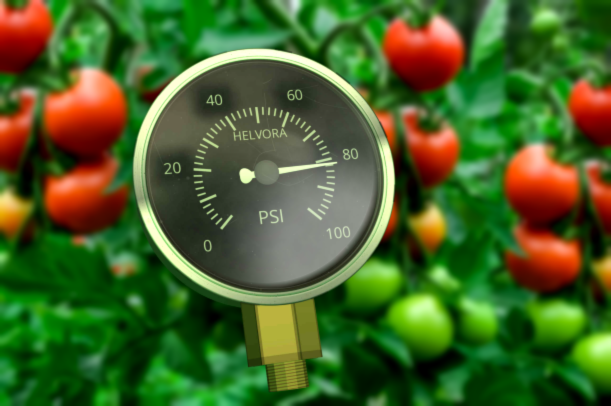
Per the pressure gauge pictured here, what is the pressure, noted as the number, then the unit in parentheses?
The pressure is 82 (psi)
